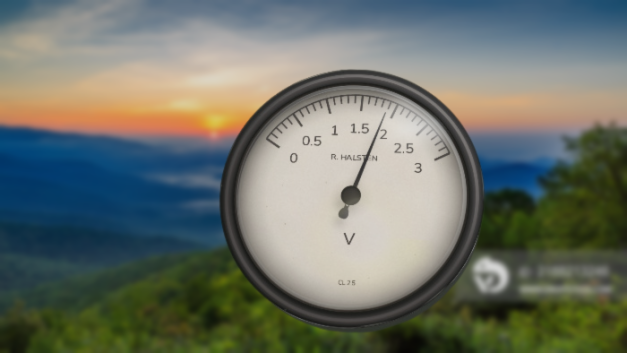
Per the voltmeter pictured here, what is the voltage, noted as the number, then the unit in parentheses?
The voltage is 1.9 (V)
